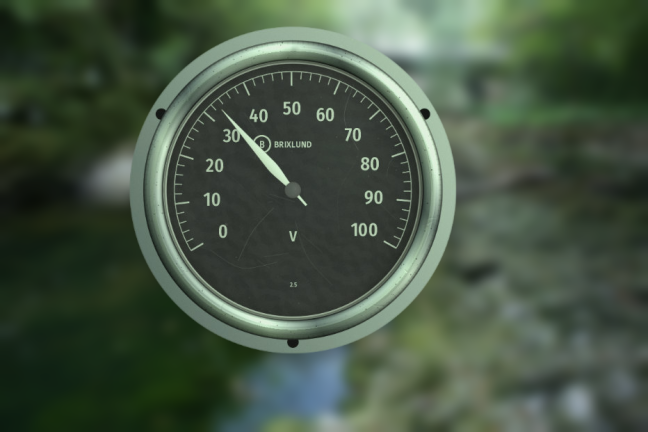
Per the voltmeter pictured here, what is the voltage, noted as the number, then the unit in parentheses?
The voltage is 33 (V)
